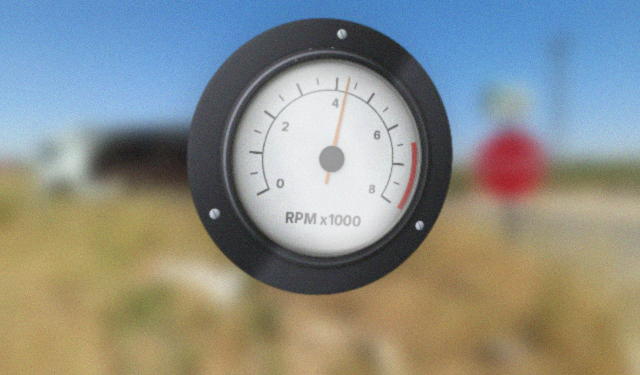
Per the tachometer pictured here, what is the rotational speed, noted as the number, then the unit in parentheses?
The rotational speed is 4250 (rpm)
